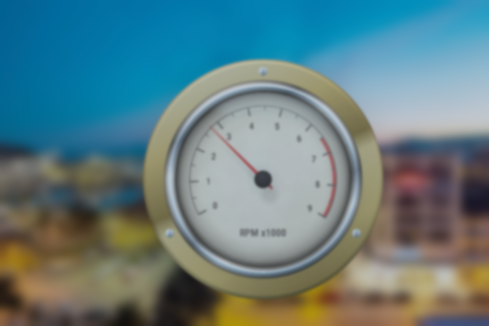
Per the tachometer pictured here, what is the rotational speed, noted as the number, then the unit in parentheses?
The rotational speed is 2750 (rpm)
